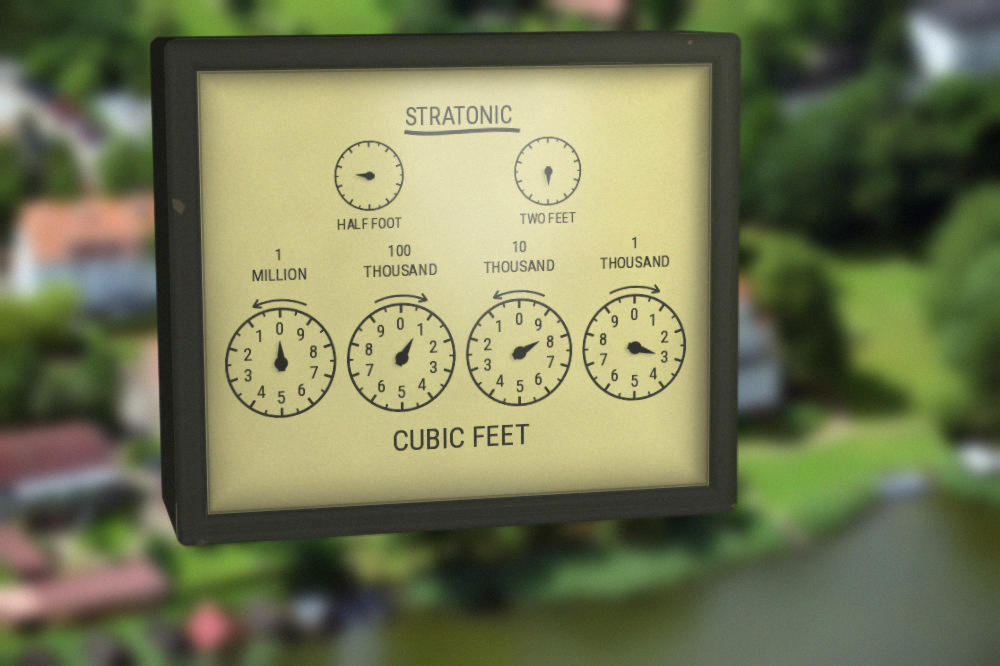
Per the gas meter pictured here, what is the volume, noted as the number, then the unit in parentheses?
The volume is 8300 (ft³)
